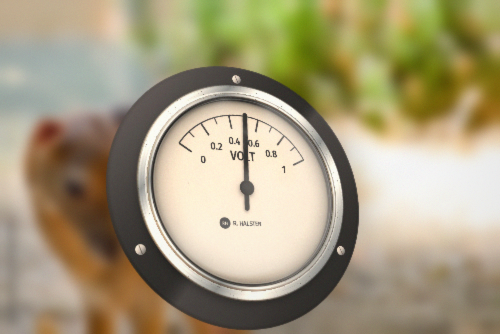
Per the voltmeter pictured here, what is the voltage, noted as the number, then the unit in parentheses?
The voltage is 0.5 (V)
